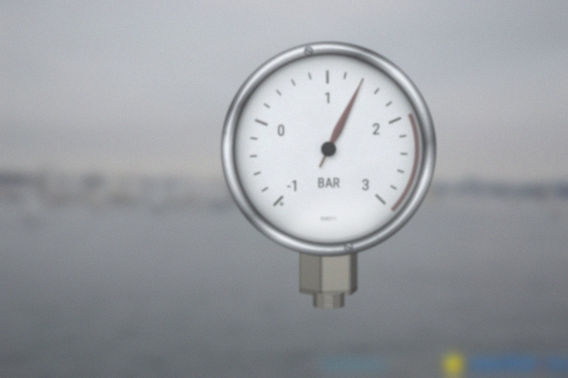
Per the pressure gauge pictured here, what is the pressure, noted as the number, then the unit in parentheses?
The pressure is 1.4 (bar)
